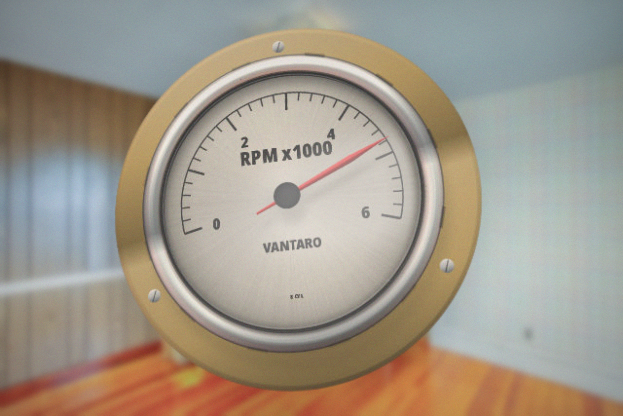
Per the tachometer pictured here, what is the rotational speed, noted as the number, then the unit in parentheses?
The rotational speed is 4800 (rpm)
